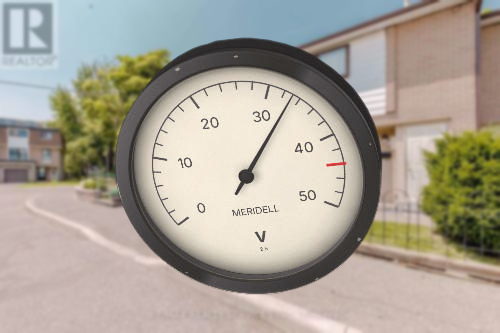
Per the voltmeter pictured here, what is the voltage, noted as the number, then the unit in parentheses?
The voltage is 33 (V)
